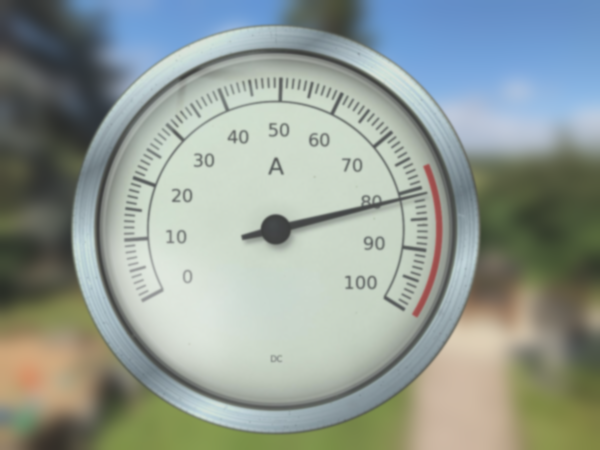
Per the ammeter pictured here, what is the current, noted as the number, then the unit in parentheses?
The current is 81 (A)
